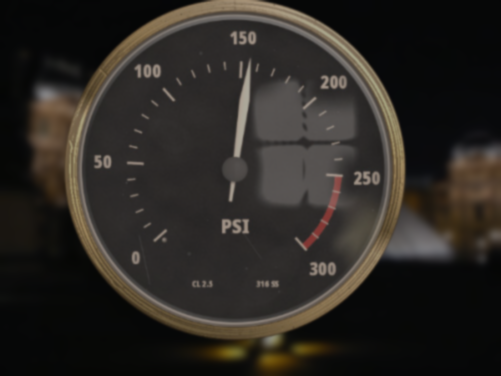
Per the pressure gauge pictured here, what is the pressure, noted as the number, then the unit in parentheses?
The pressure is 155 (psi)
